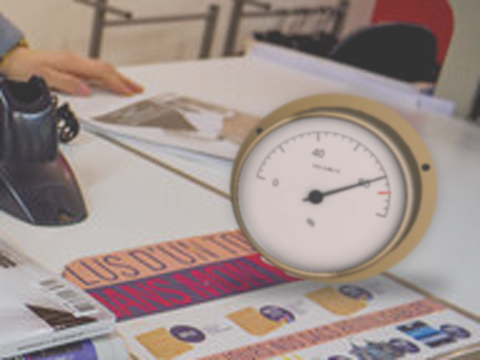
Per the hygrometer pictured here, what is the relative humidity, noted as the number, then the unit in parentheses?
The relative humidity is 80 (%)
